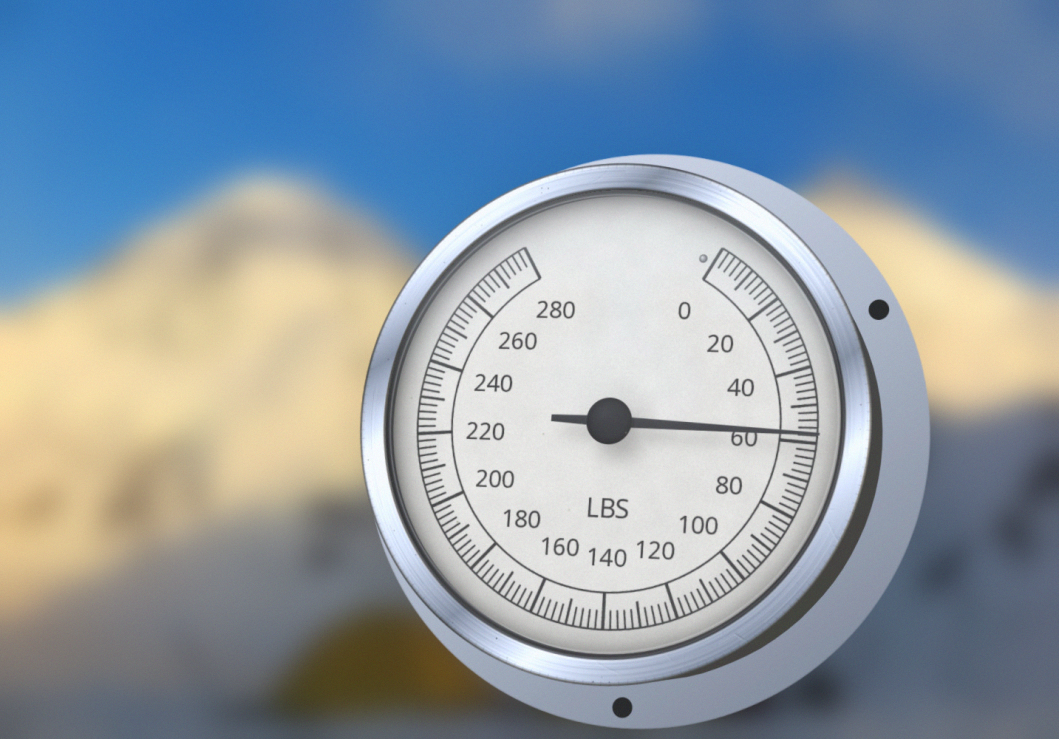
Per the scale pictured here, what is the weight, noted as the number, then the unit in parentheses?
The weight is 58 (lb)
